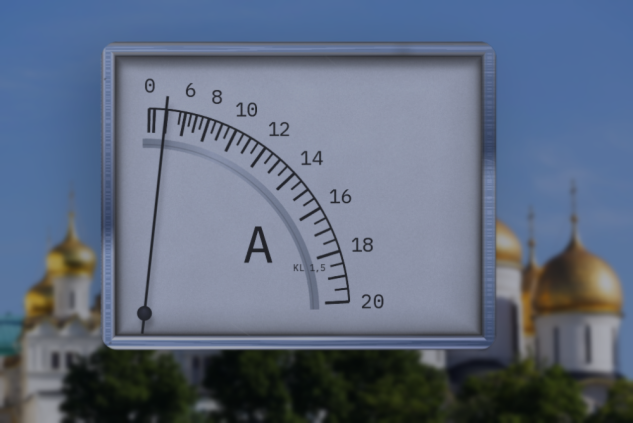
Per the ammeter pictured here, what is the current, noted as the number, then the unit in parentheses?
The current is 4 (A)
